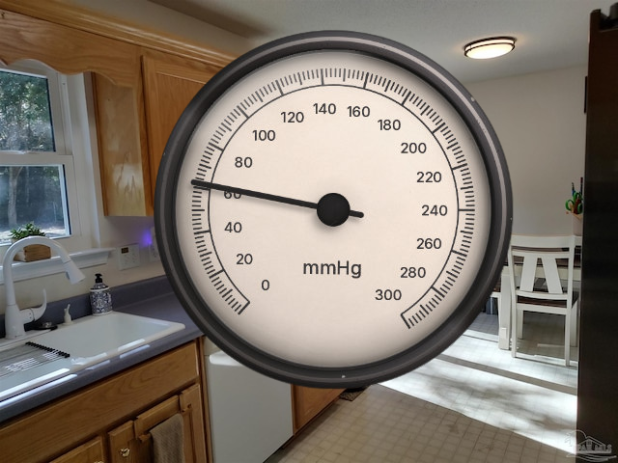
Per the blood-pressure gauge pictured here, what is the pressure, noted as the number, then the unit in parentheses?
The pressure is 62 (mmHg)
